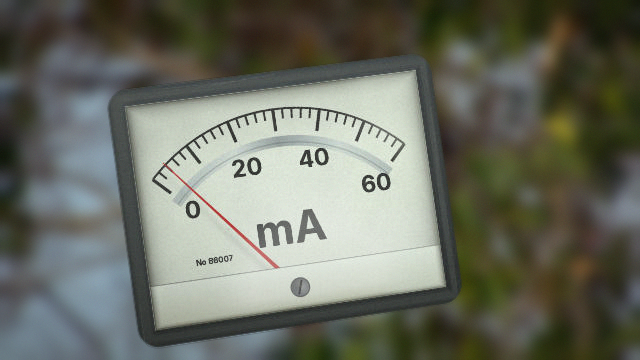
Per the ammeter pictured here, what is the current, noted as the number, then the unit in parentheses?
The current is 4 (mA)
